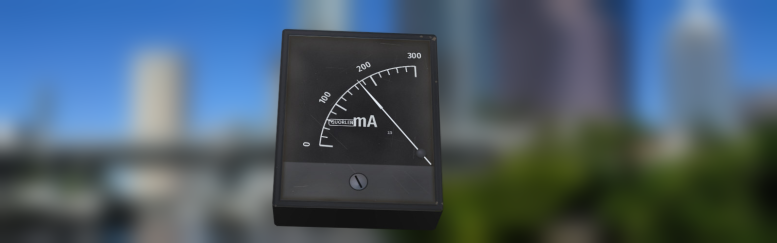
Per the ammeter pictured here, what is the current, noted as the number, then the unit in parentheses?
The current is 170 (mA)
